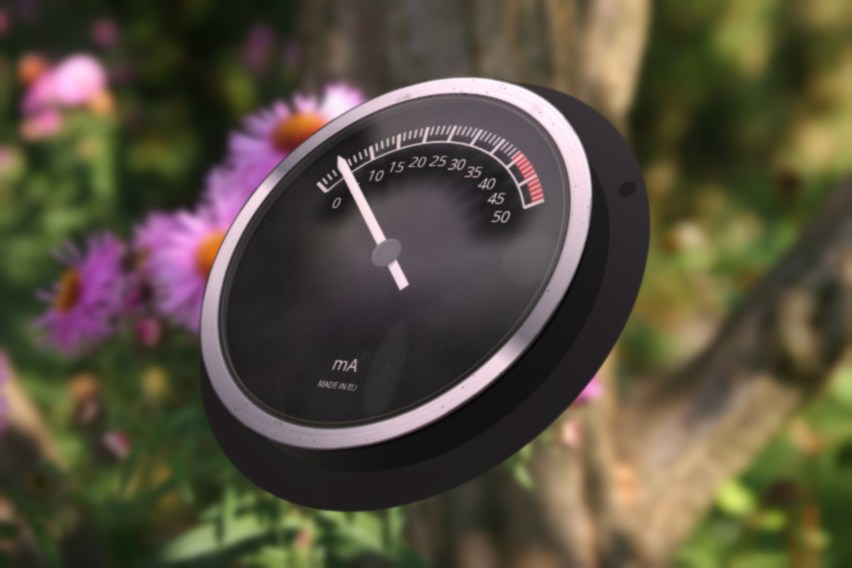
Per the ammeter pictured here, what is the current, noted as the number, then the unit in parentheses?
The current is 5 (mA)
